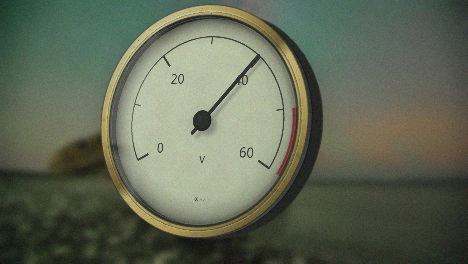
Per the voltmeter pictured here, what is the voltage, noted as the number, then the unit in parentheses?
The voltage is 40 (V)
